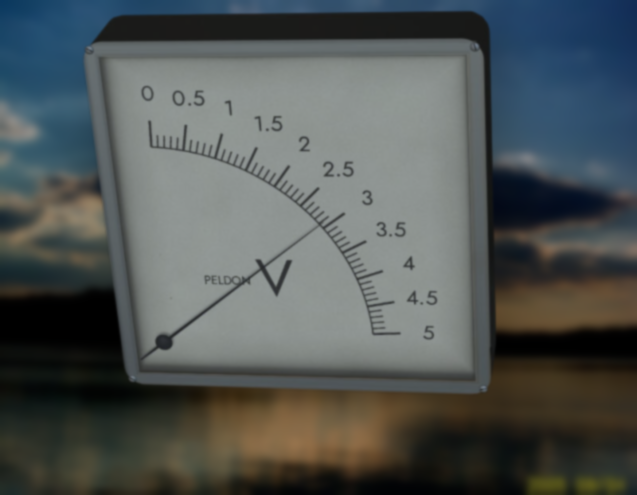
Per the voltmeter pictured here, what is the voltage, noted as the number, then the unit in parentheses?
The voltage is 2.9 (V)
